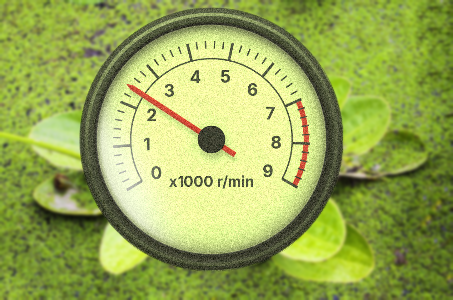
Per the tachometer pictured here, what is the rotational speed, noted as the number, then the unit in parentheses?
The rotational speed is 2400 (rpm)
